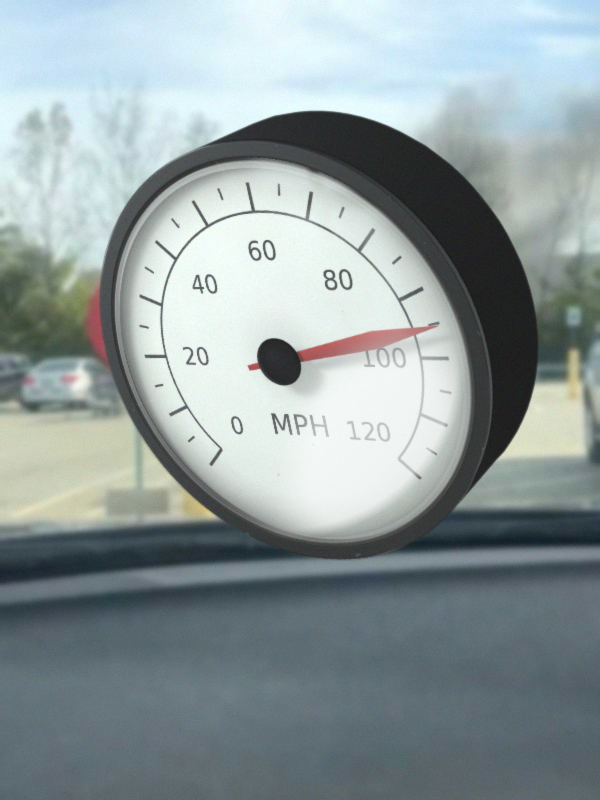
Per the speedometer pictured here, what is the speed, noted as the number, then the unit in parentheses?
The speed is 95 (mph)
